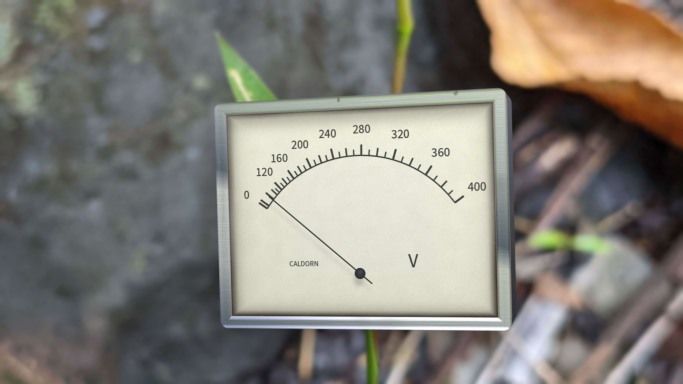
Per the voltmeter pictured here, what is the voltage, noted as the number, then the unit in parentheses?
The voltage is 80 (V)
